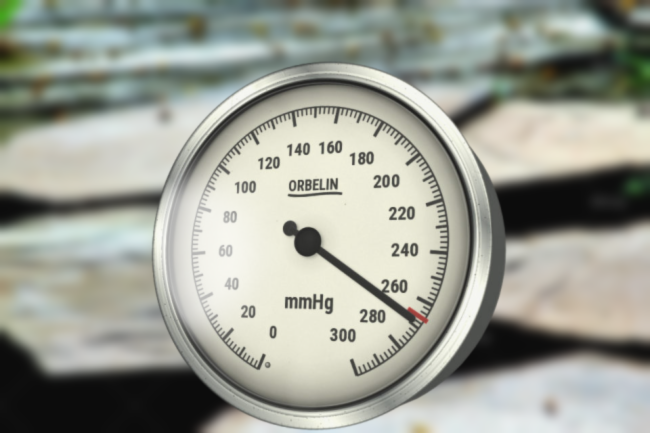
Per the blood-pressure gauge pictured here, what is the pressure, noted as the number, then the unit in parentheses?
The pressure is 268 (mmHg)
